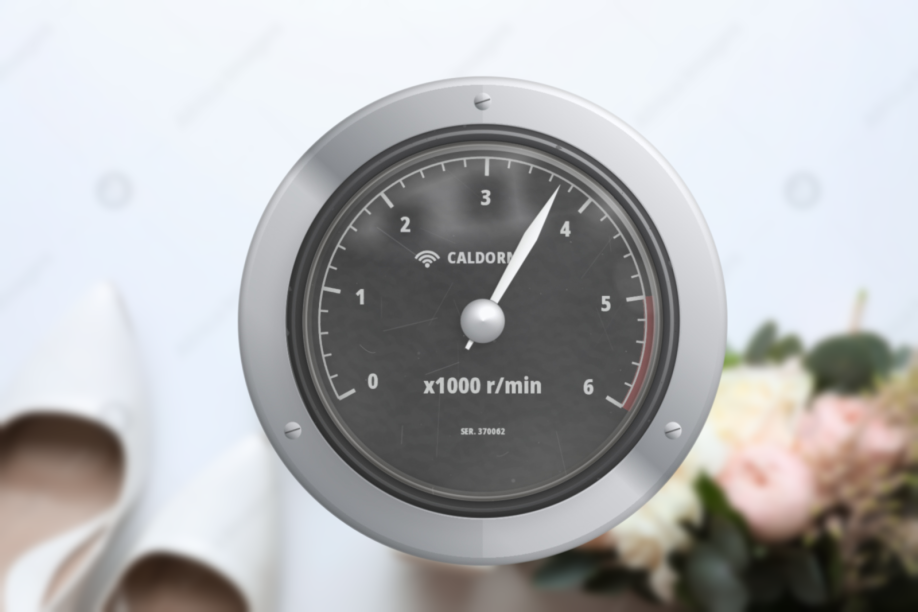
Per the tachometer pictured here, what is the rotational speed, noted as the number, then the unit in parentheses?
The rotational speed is 3700 (rpm)
